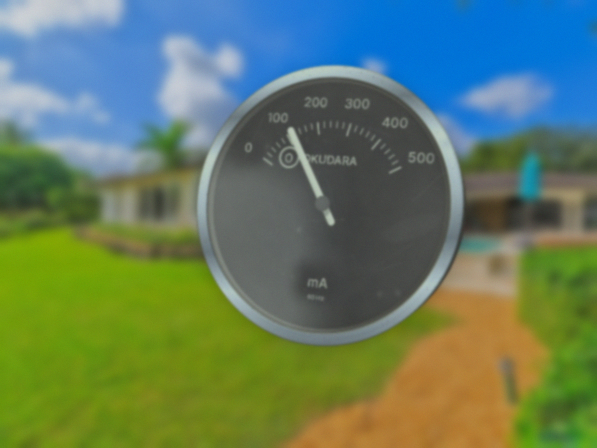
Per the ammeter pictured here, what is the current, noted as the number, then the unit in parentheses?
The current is 120 (mA)
